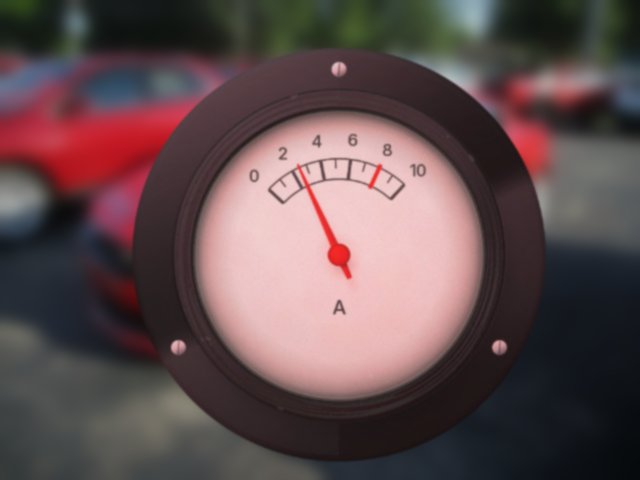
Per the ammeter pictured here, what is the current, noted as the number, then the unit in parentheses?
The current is 2.5 (A)
